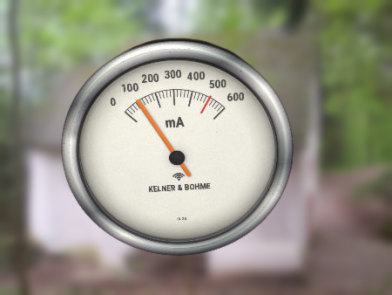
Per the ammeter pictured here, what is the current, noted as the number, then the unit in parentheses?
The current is 100 (mA)
